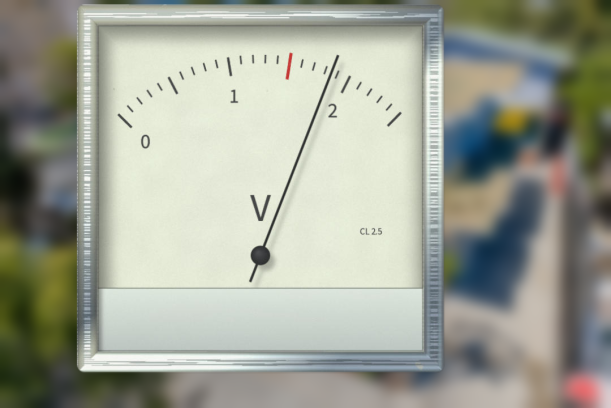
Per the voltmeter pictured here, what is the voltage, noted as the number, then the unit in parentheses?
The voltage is 1.85 (V)
